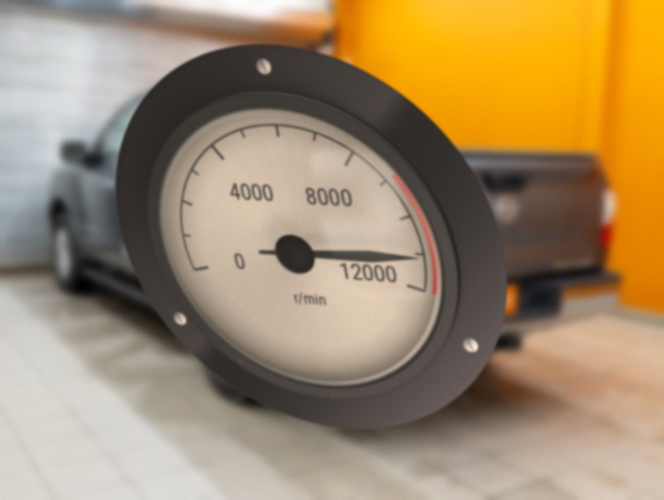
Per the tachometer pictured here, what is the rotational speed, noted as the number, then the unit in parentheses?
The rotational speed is 11000 (rpm)
